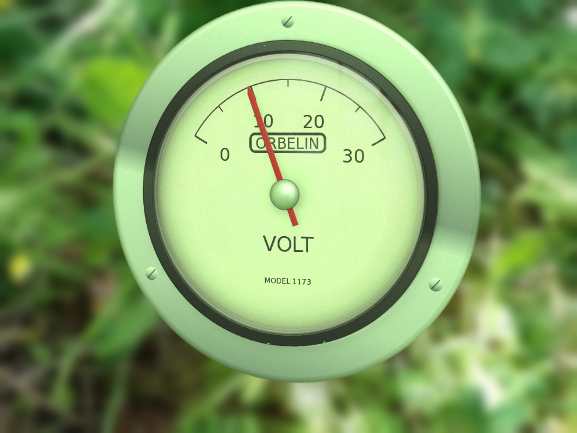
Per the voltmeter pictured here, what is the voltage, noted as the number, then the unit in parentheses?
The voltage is 10 (V)
